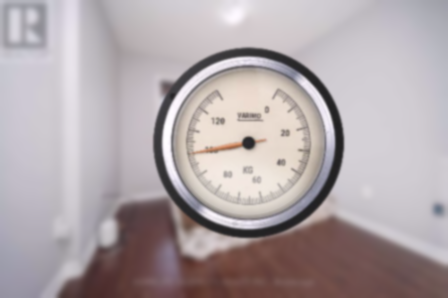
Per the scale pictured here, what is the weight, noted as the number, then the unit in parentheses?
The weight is 100 (kg)
